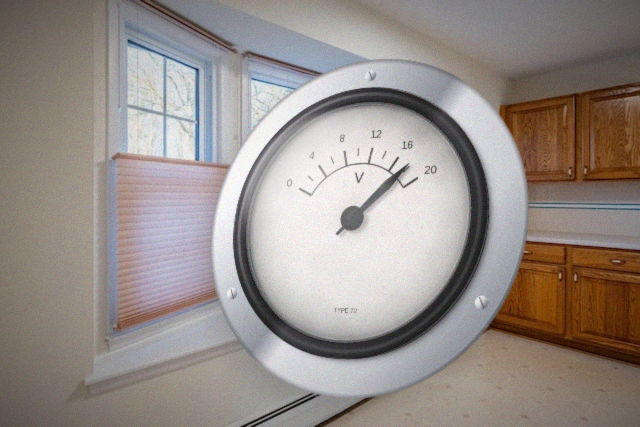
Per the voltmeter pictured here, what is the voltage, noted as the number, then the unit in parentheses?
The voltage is 18 (V)
